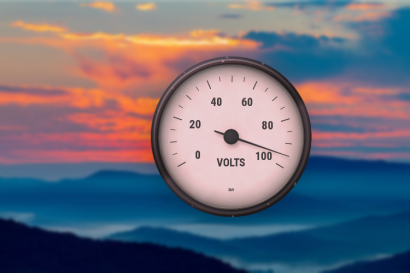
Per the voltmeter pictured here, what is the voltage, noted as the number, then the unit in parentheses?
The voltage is 95 (V)
